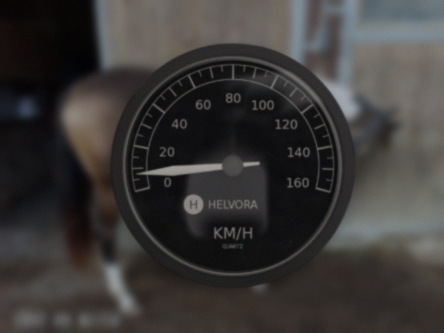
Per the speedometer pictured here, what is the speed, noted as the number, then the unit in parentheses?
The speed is 7.5 (km/h)
